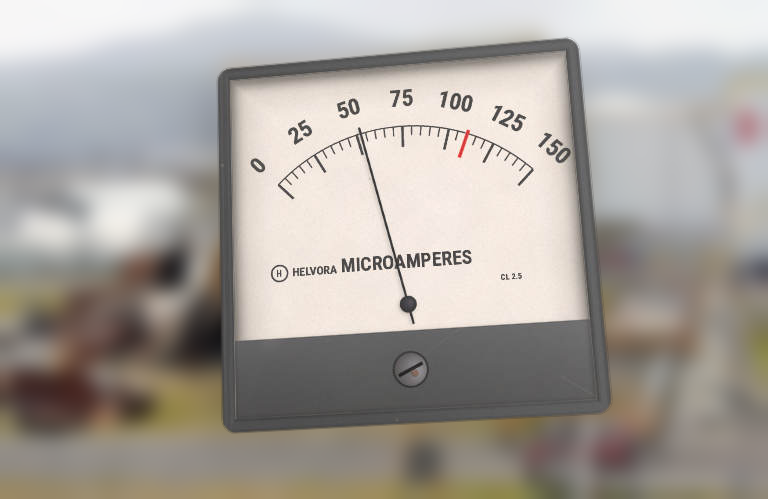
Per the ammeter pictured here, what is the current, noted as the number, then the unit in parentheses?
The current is 52.5 (µA)
